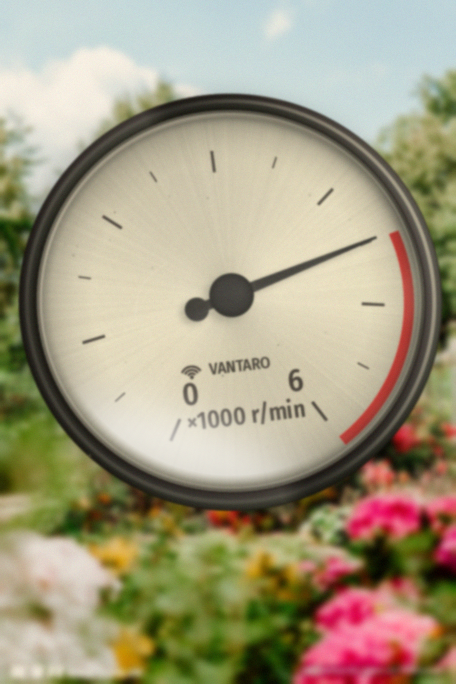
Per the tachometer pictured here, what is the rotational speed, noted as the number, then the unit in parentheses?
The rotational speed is 4500 (rpm)
